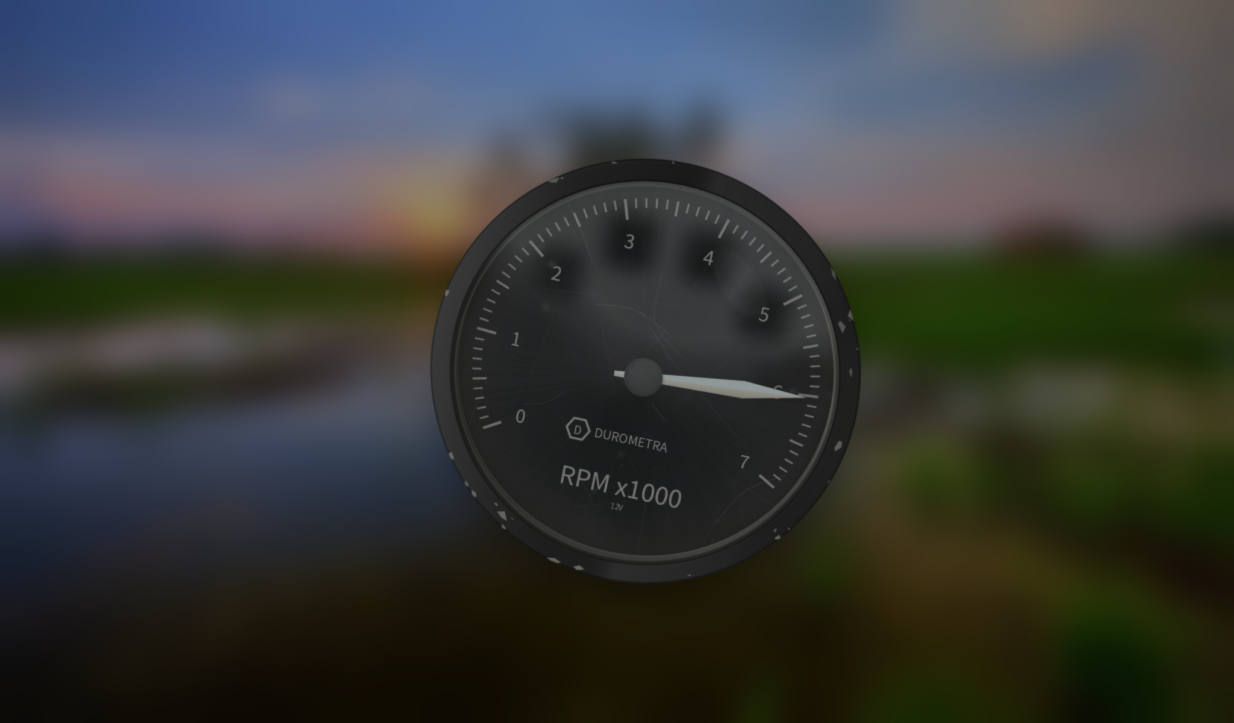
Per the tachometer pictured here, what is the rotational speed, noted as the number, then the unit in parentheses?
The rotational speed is 6000 (rpm)
